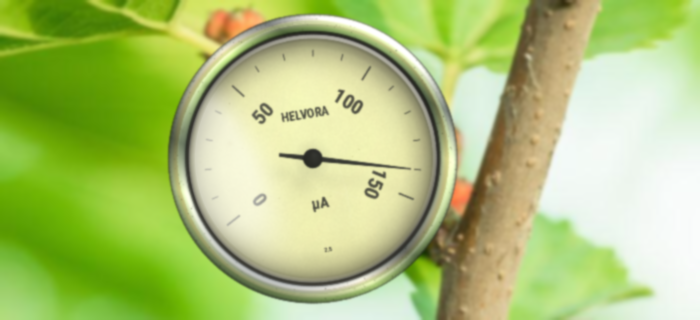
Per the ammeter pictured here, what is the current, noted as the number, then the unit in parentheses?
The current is 140 (µA)
